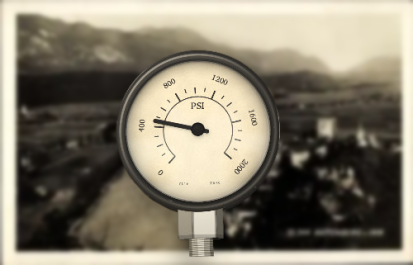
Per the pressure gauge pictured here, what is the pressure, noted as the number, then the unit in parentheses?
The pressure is 450 (psi)
